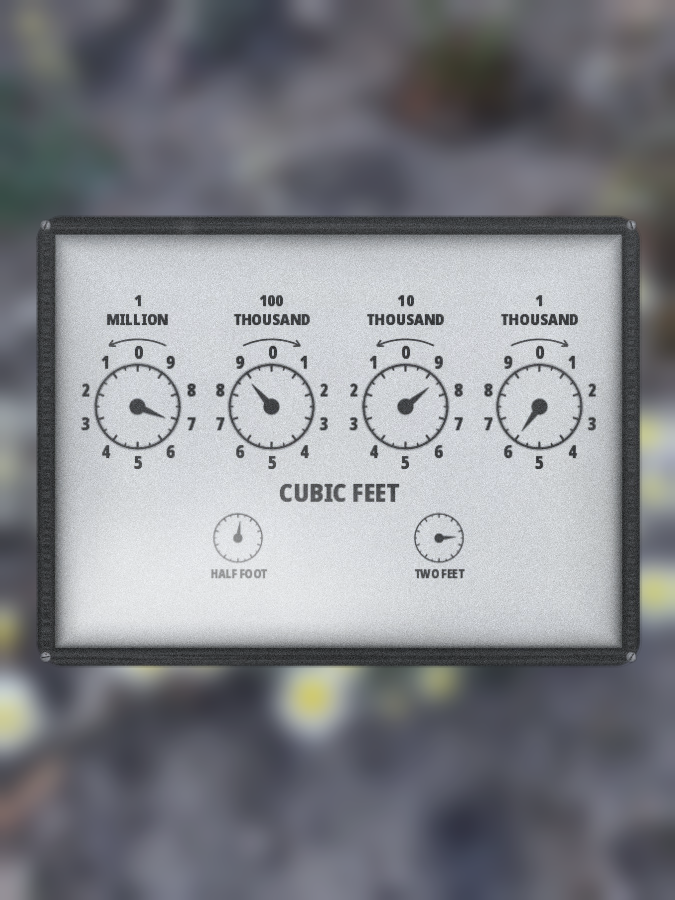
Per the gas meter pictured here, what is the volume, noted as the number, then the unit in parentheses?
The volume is 688600 (ft³)
